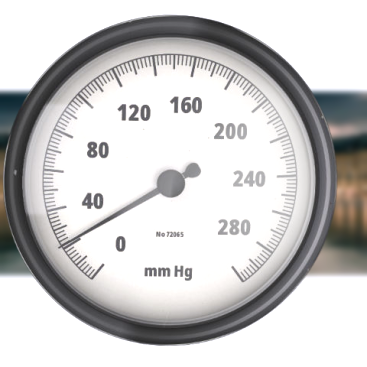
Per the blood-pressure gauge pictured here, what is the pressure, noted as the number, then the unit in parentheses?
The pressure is 22 (mmHg)
